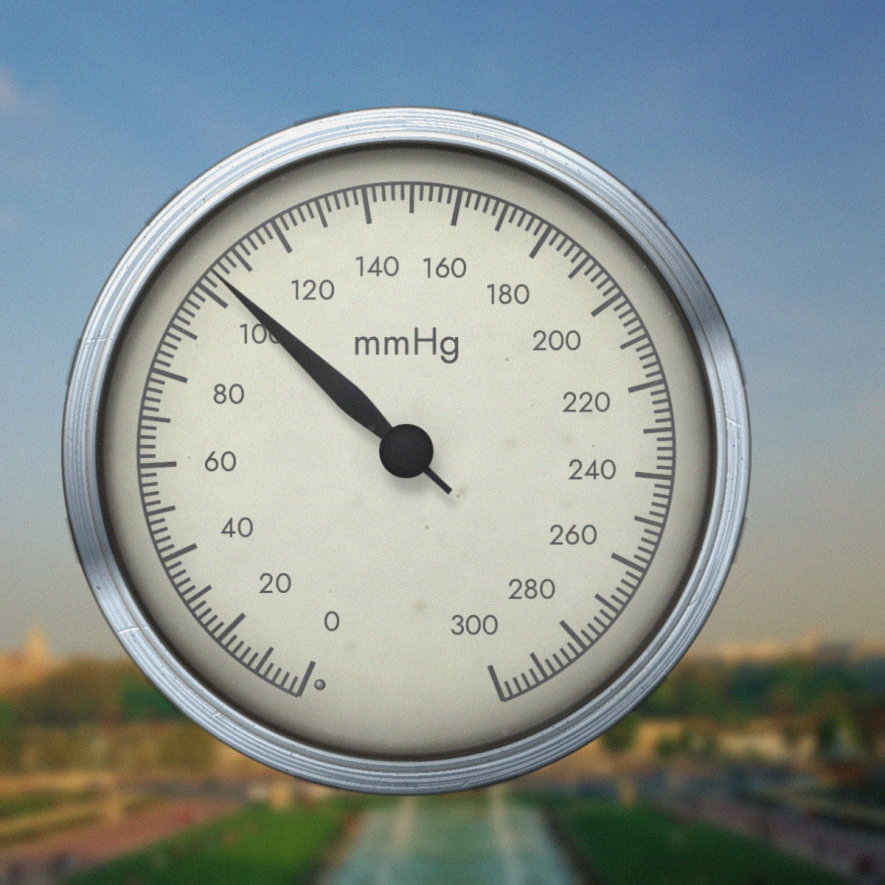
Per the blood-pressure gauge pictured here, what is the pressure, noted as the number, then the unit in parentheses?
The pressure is 104 (mmHg)
